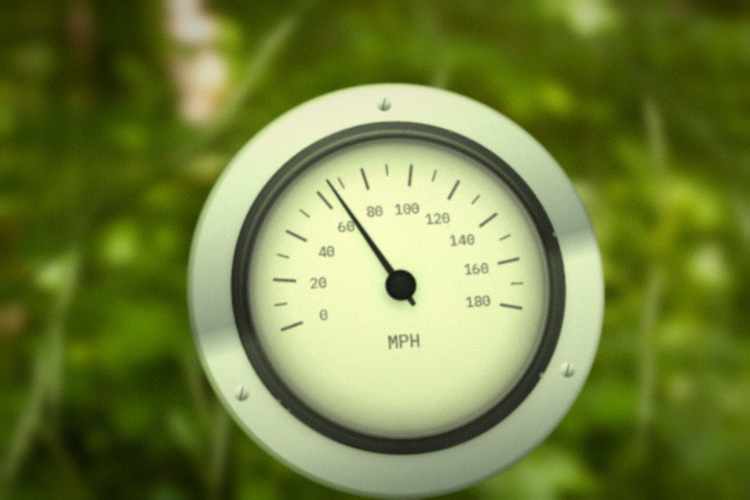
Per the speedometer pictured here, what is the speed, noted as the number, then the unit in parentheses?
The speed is 65 (mph)
